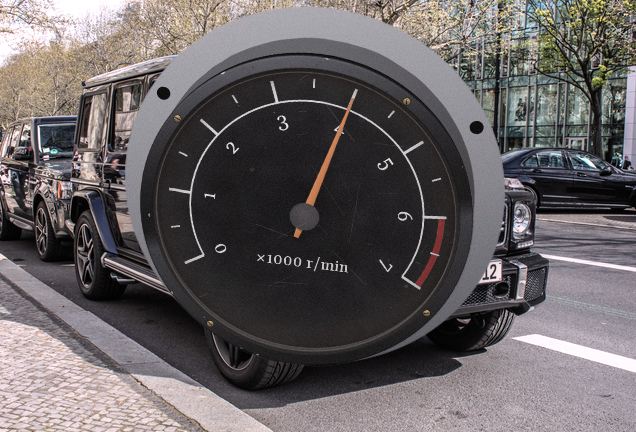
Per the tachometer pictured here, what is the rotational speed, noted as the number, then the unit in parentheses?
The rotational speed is 4000 (rpm)
